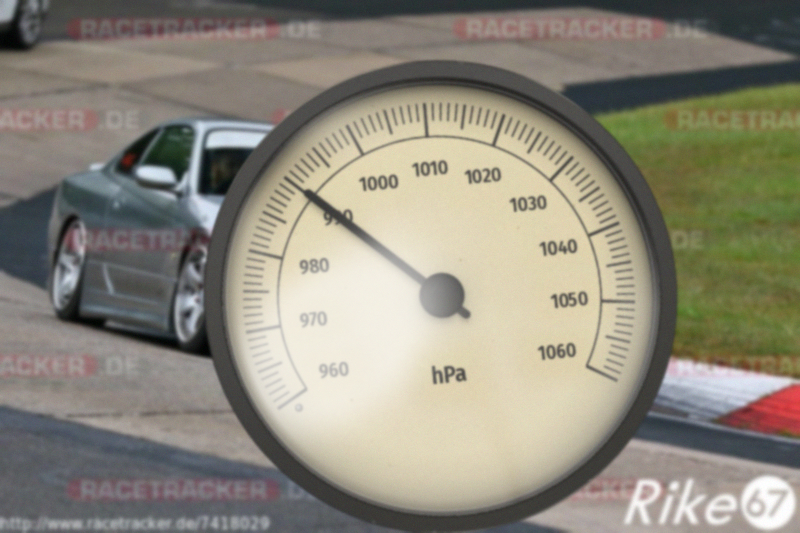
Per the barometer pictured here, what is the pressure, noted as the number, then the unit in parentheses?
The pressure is 990 (hPa)
